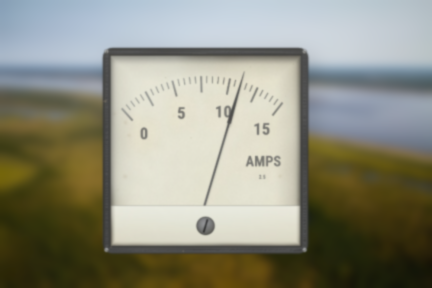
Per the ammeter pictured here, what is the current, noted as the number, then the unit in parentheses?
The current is 11 (A)
